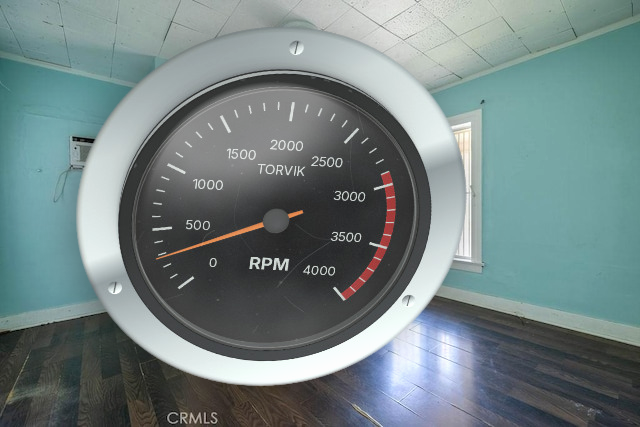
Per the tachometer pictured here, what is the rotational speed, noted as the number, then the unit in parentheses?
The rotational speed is 300 (rpm)
